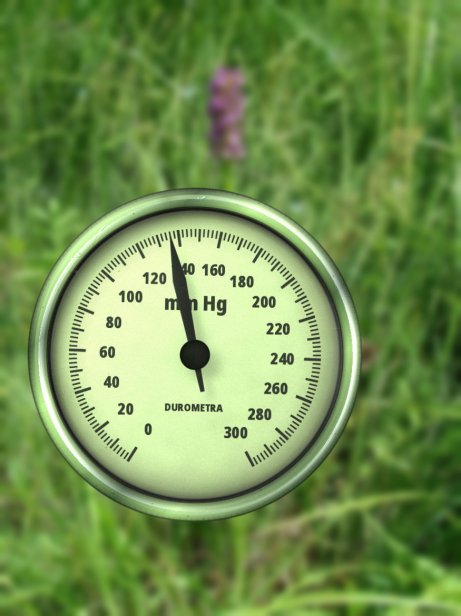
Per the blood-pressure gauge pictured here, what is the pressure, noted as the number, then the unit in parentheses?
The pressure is 136 (mmHg)
